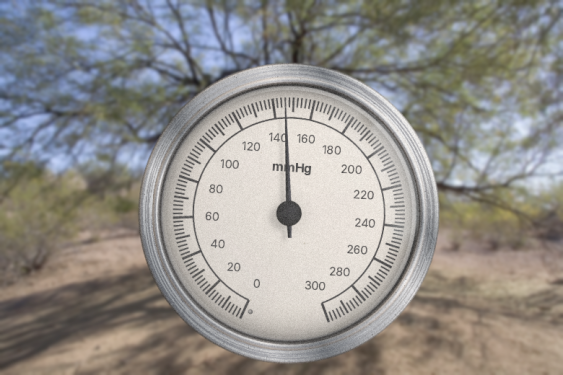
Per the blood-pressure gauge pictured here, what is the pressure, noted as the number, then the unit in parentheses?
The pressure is 146 (mmHg)
